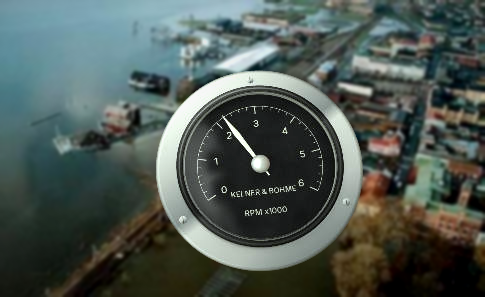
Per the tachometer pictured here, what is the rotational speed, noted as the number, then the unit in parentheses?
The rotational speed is 2200 (rpm)
